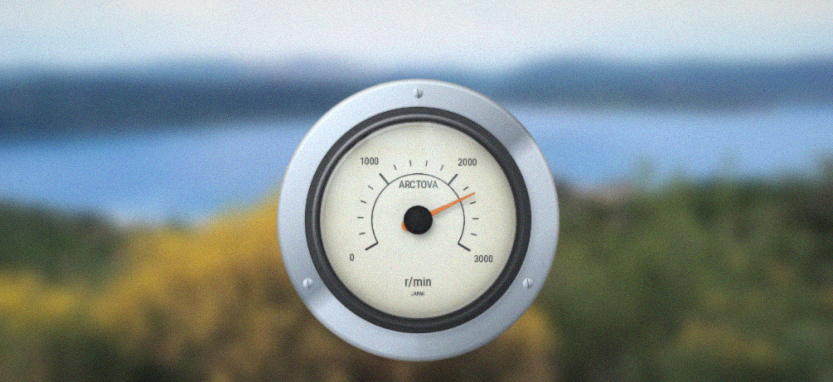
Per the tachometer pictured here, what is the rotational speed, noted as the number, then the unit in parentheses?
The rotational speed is 2300 (rpm)
